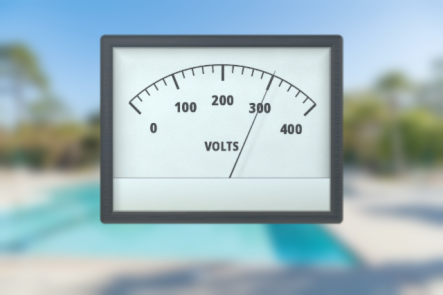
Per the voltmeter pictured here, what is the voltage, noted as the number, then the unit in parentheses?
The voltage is 300 (V)
